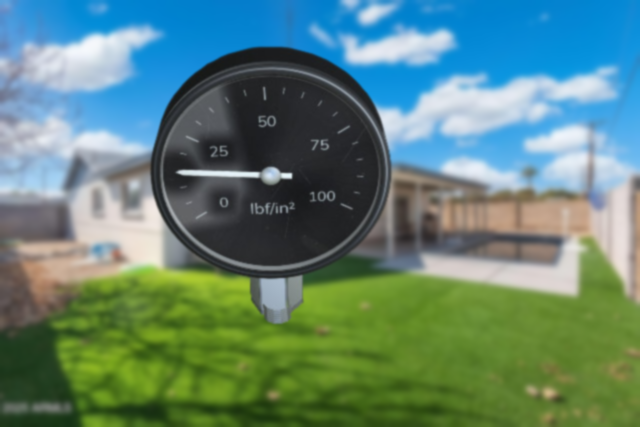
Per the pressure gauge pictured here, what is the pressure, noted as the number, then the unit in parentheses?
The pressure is 15 (psi)
